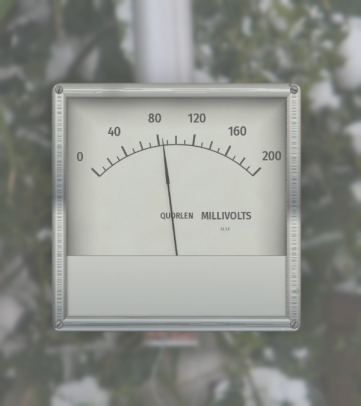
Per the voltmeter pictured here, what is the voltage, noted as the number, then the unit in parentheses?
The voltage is 85 (mV)
